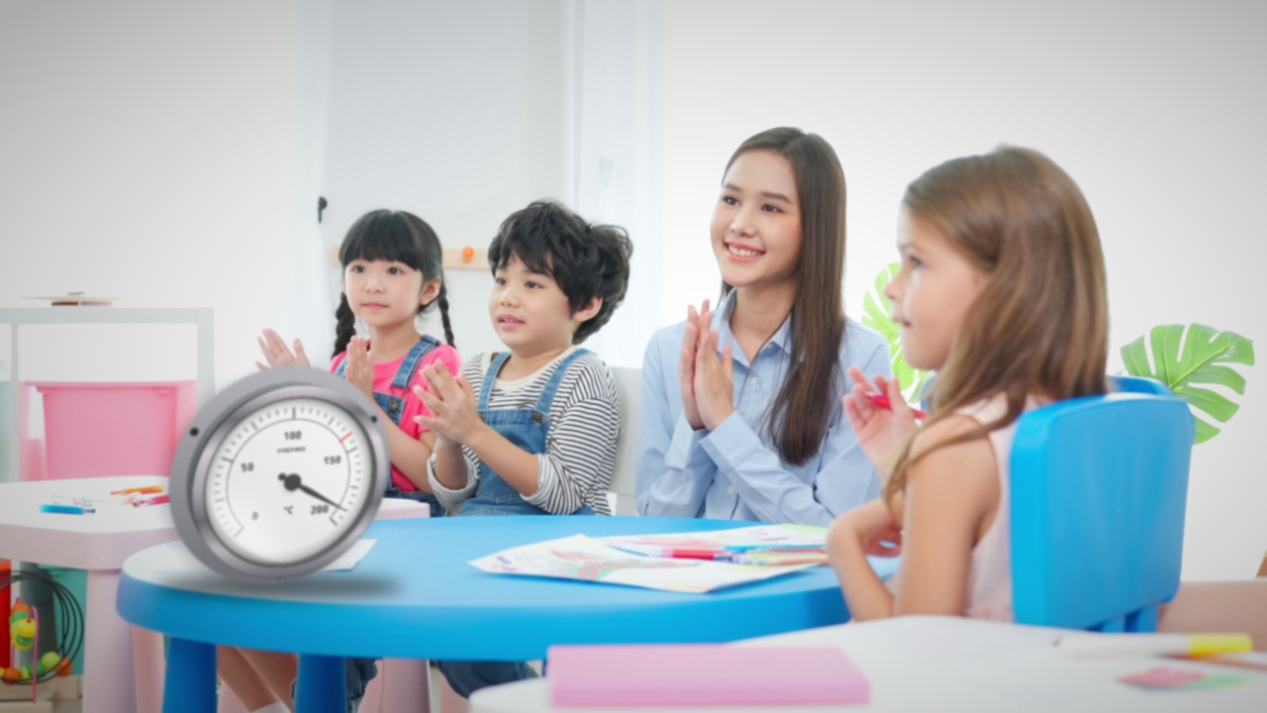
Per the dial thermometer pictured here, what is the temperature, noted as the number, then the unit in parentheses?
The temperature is 190 (°C)
